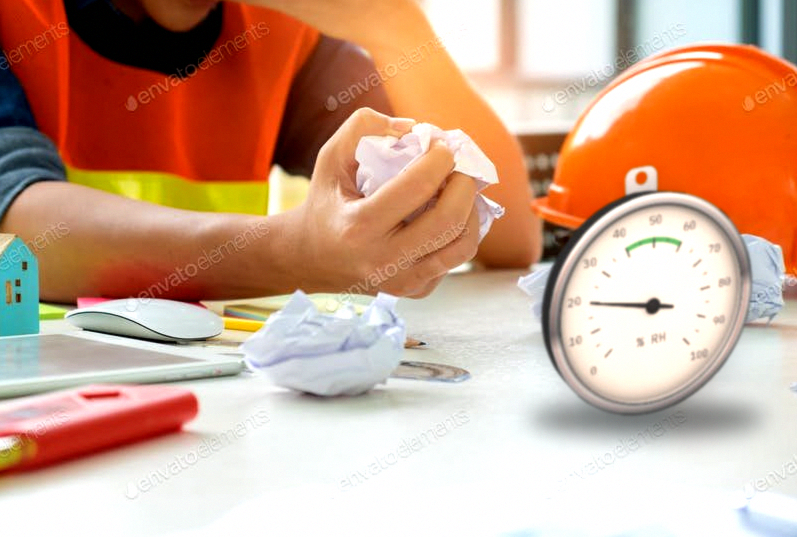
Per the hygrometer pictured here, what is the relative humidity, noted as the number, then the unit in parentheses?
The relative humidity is 20 (%)
